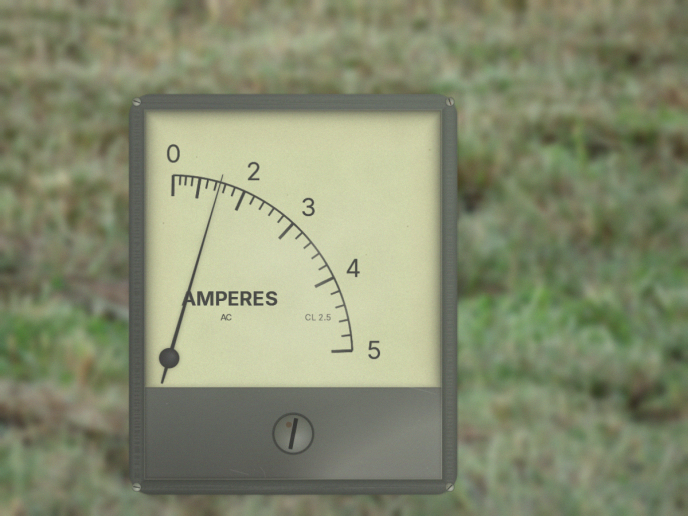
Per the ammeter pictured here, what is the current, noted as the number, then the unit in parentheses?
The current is 1.5 (A)
